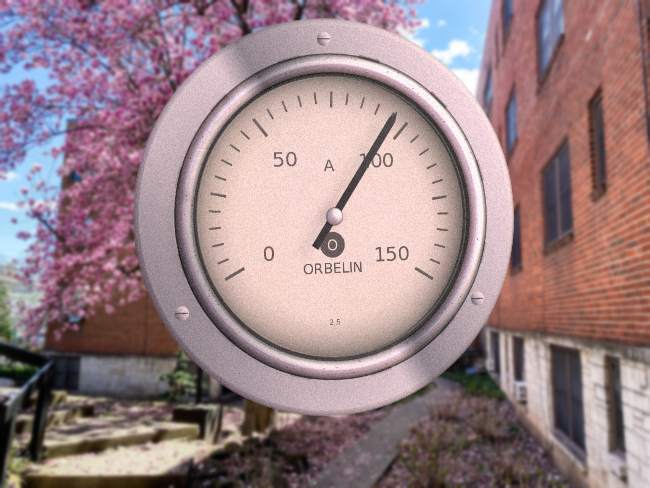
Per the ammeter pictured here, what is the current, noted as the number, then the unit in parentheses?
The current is 95 (A)
